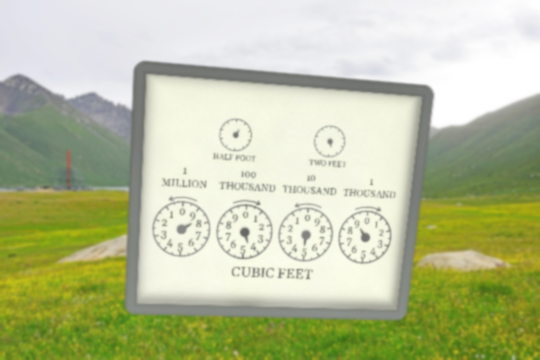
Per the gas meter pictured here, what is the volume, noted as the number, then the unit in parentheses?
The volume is 844900 (ft³)
